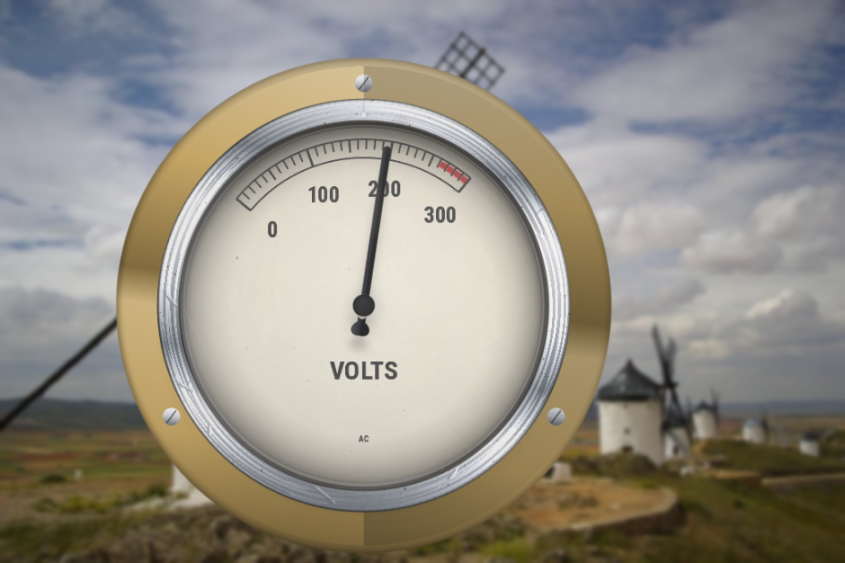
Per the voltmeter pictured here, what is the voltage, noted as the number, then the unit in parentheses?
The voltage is 195 (V)
